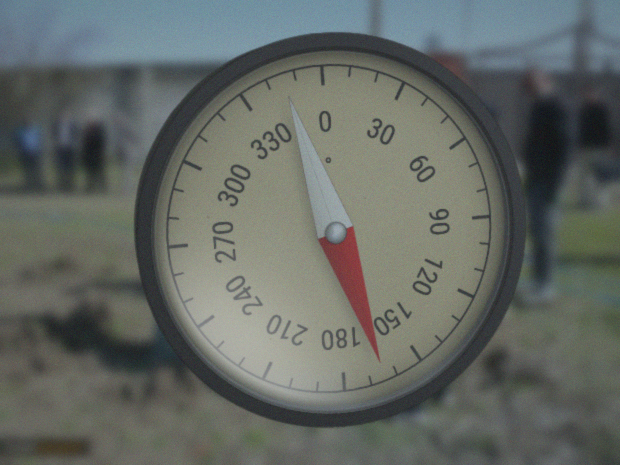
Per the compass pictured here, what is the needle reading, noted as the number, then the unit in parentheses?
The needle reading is 165 (°)
